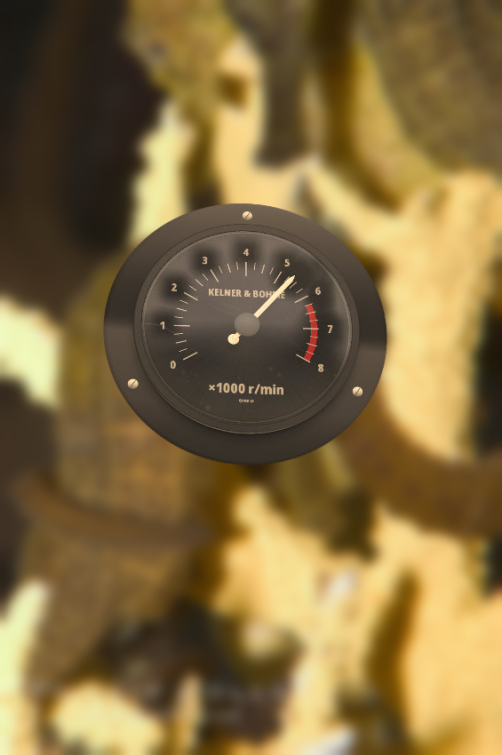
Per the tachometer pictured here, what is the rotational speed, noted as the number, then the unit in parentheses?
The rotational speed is 5375 (rpm)
